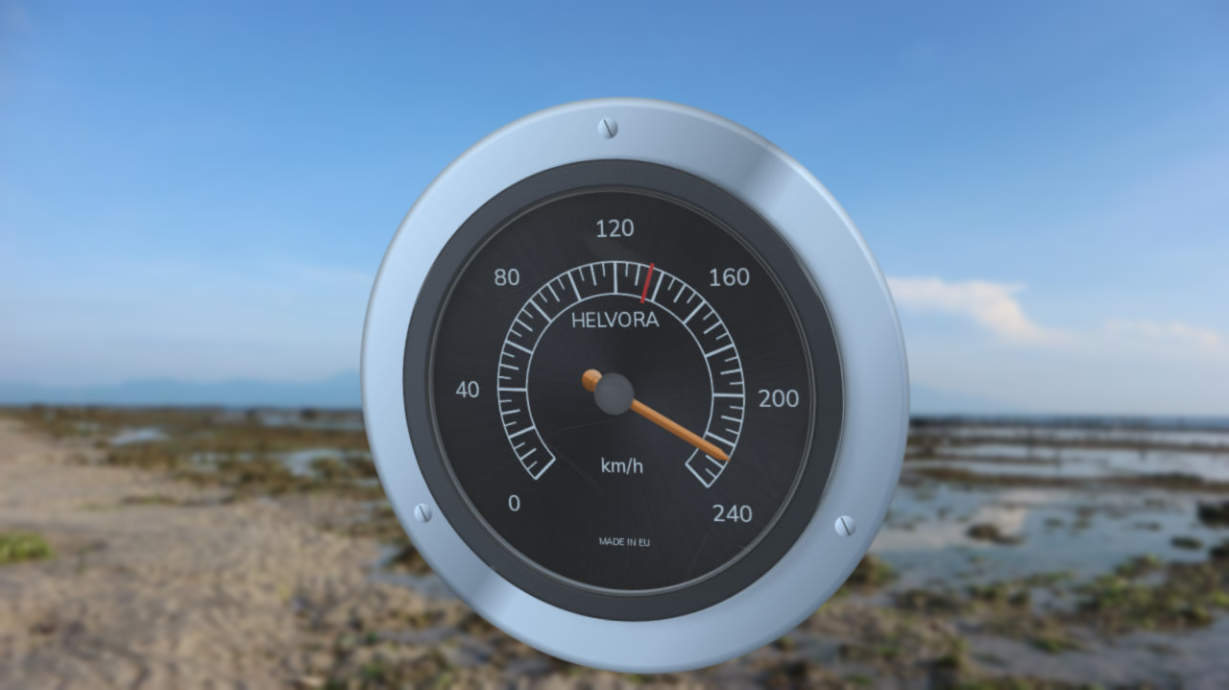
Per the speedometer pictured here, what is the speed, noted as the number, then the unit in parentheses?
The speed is 225 (km/h)
